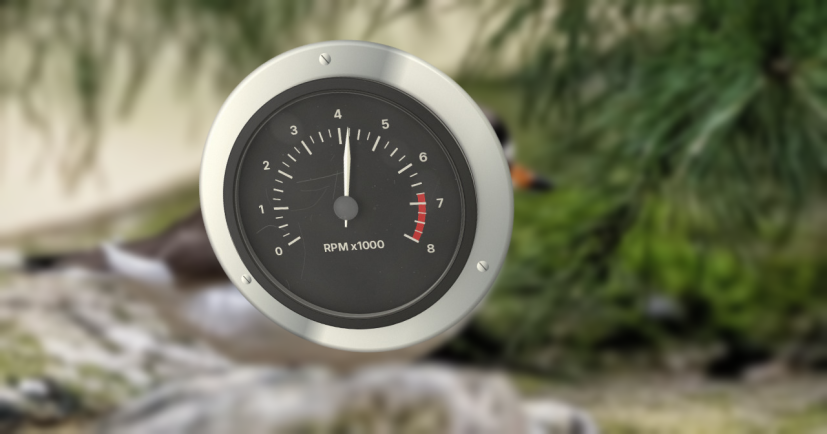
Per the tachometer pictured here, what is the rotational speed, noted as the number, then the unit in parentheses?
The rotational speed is 4250 (rpm)
